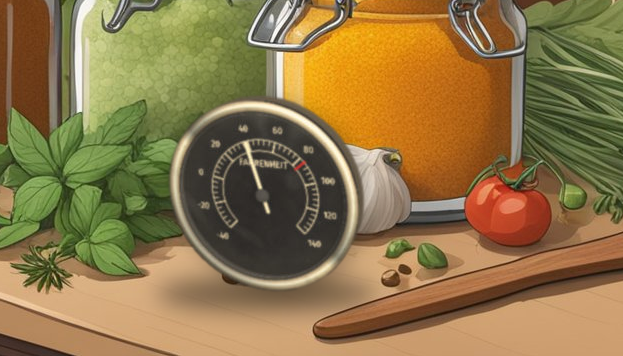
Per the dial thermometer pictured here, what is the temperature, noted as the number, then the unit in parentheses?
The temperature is 40 (°F)
